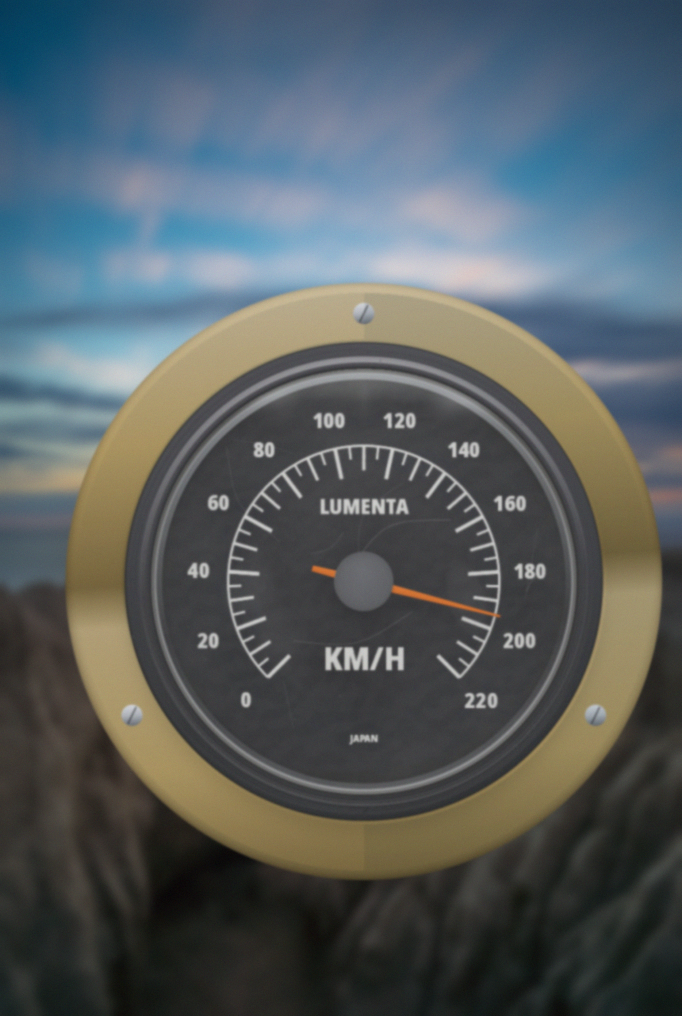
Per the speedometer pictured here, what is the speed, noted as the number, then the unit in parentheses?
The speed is 195 (km/h)
